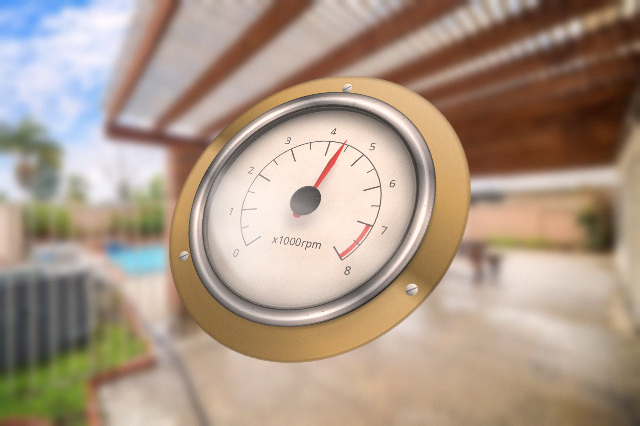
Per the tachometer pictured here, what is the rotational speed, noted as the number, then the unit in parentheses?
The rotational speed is 4500 (rpm)
